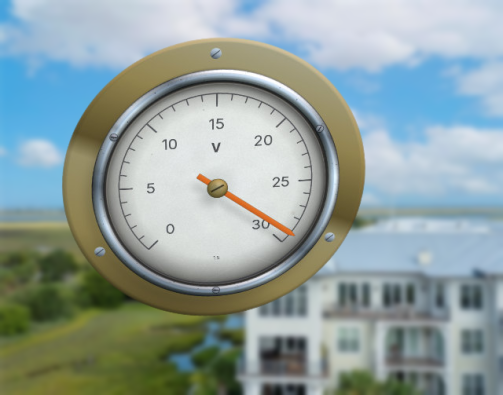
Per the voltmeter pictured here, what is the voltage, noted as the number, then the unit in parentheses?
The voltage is 29 (V)
